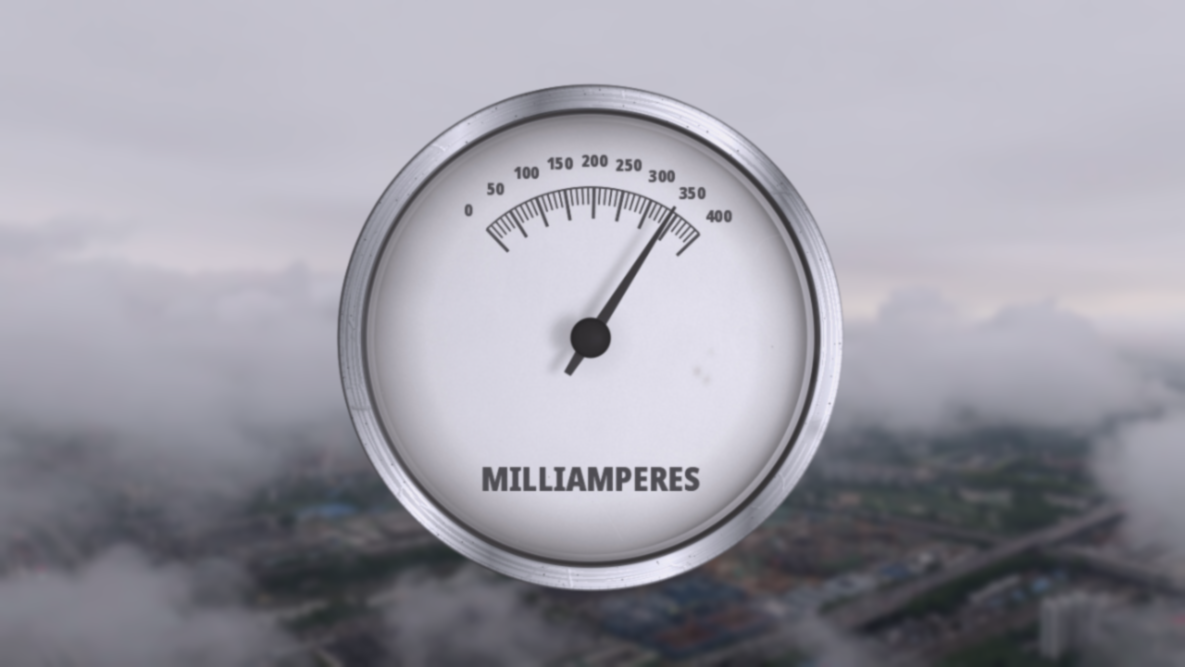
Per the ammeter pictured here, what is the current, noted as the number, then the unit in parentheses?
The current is 340 (mA)
